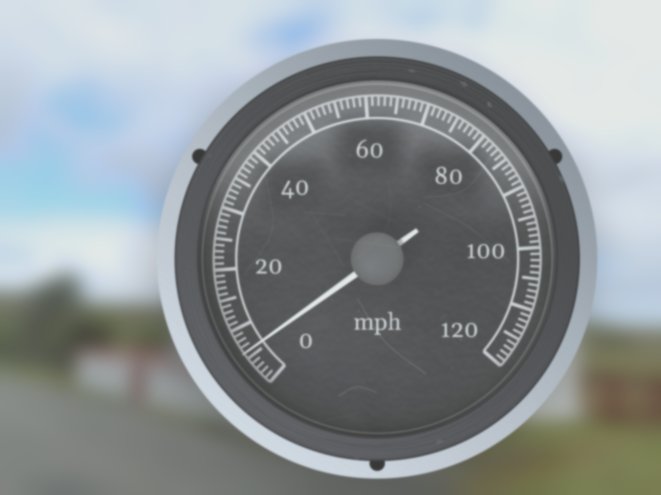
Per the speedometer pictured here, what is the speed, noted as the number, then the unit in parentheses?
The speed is 6 (mph)
